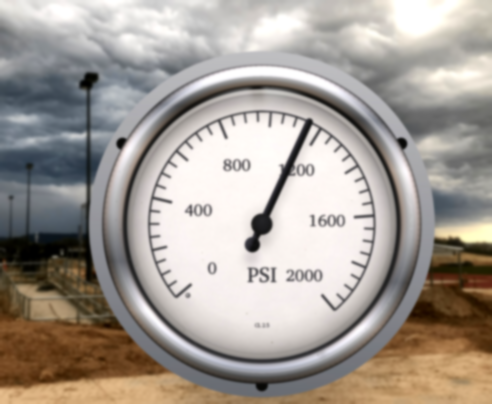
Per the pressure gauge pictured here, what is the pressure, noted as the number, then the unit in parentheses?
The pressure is 1150 (psi)
